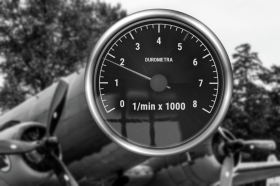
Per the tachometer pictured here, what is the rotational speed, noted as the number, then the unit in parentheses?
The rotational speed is 1800 (rpm)
